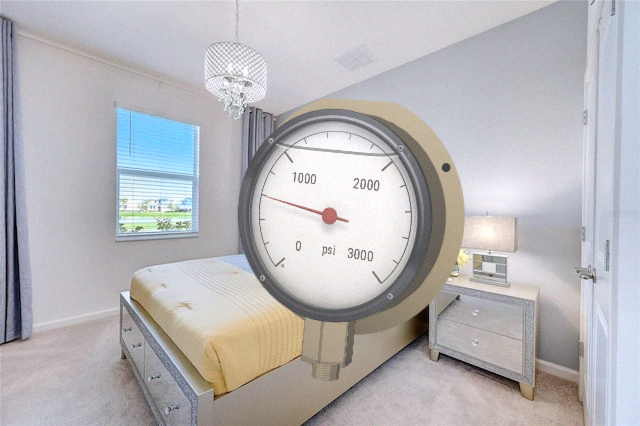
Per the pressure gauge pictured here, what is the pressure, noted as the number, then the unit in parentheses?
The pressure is 600 (psi)
